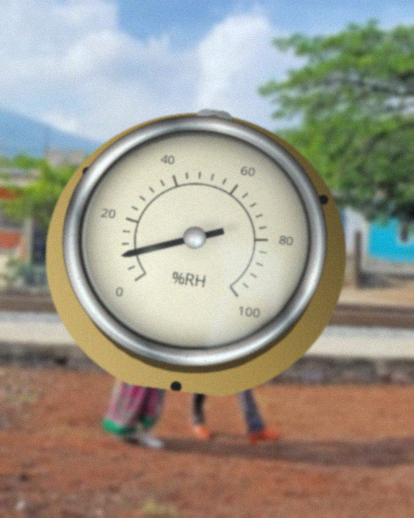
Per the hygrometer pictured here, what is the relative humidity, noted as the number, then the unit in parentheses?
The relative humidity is 8 (%)
